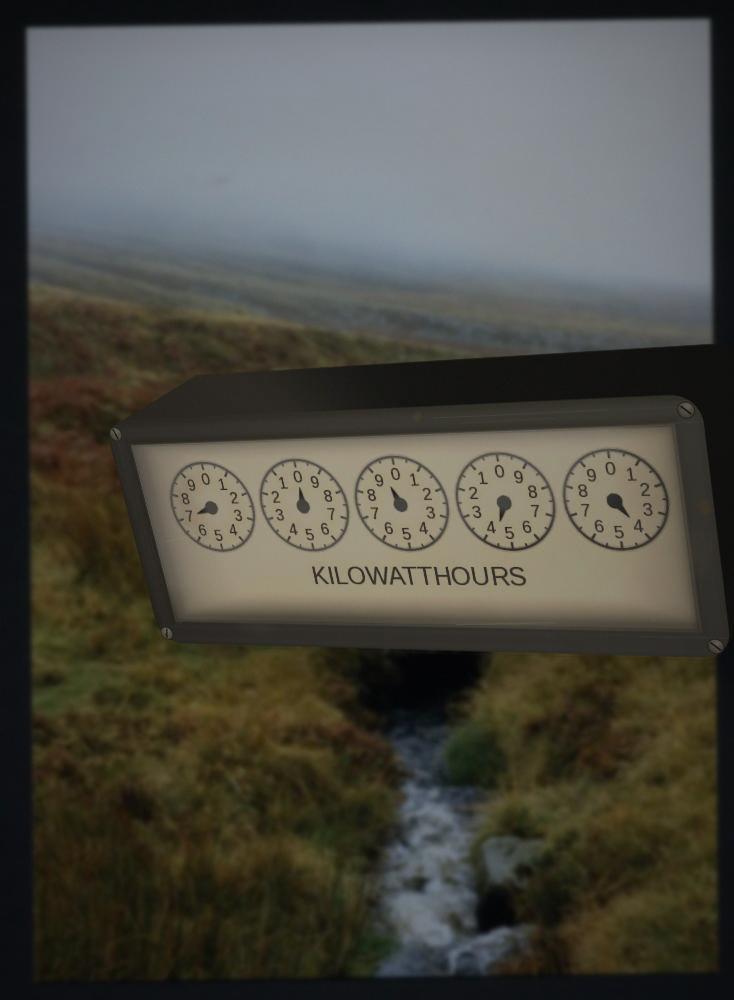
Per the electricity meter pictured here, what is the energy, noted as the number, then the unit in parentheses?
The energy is 69944 (kWh)
